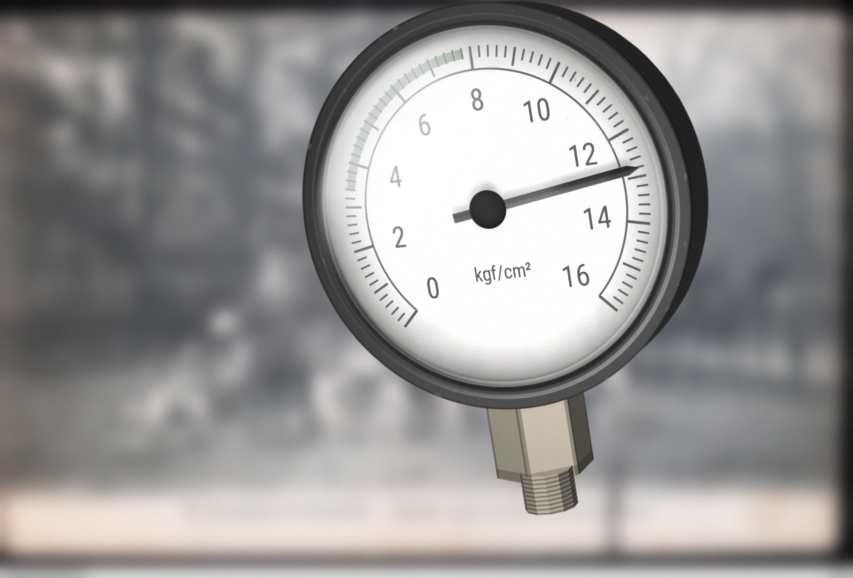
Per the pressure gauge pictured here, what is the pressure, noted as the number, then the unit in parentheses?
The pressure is 12.8 (kg/cm²)
